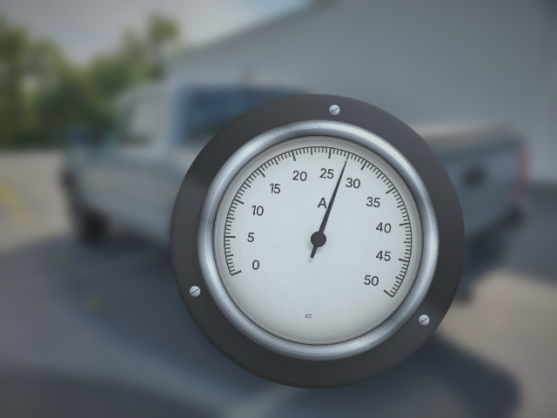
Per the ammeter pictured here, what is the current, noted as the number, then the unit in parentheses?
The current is 27.5 (A)
